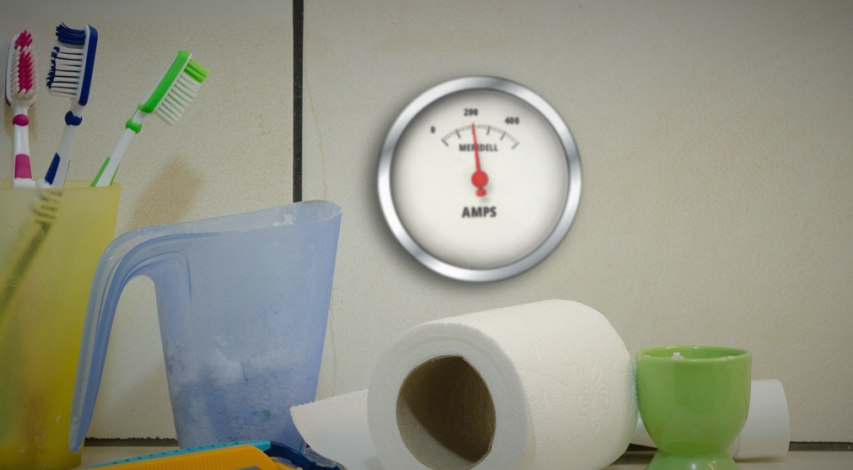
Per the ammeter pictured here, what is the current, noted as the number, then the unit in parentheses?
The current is 200 (A)
